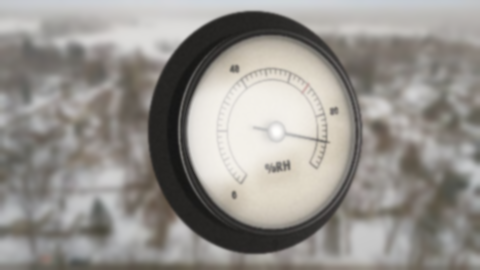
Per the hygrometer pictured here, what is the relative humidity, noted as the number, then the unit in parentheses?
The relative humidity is 90 (%)
